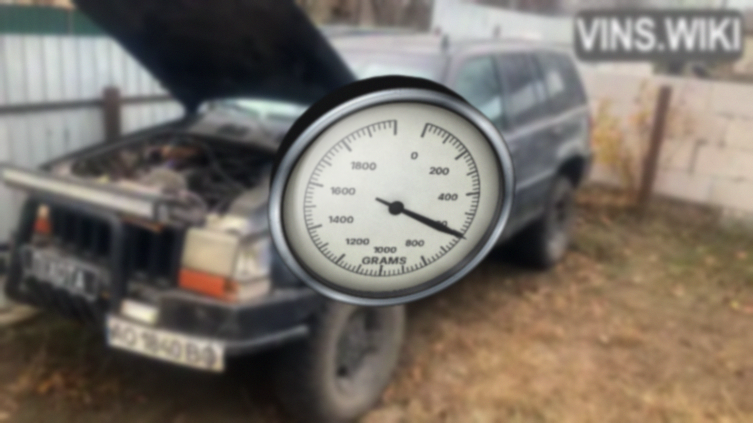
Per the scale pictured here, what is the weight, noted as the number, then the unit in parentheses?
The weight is 600 (g)
